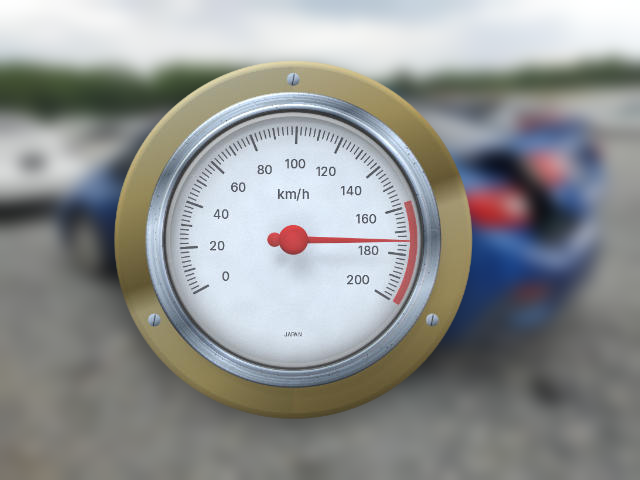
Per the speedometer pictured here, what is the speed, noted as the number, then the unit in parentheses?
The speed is 174 (km/h)
